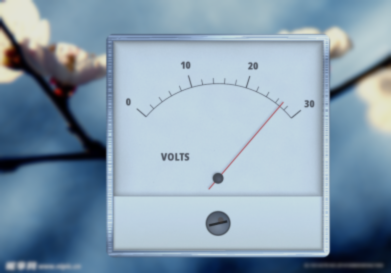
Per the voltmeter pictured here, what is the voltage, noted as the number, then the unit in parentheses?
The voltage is 27 (V)
